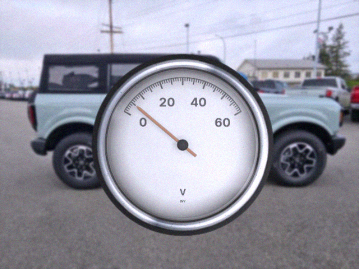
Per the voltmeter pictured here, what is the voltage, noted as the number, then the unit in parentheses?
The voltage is 5 (V)
